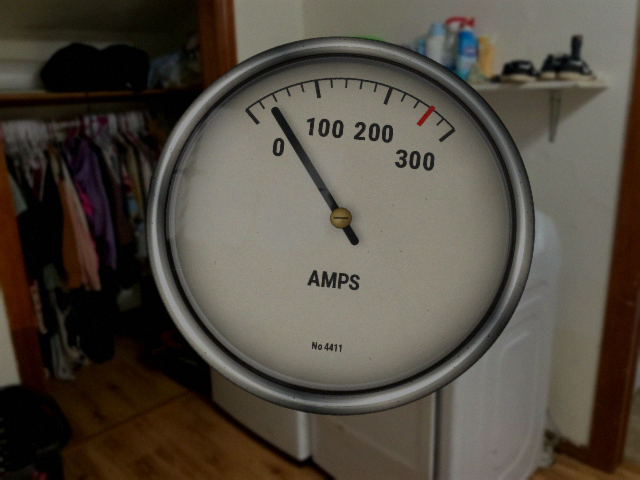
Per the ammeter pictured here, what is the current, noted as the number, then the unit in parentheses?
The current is 30 (A)
